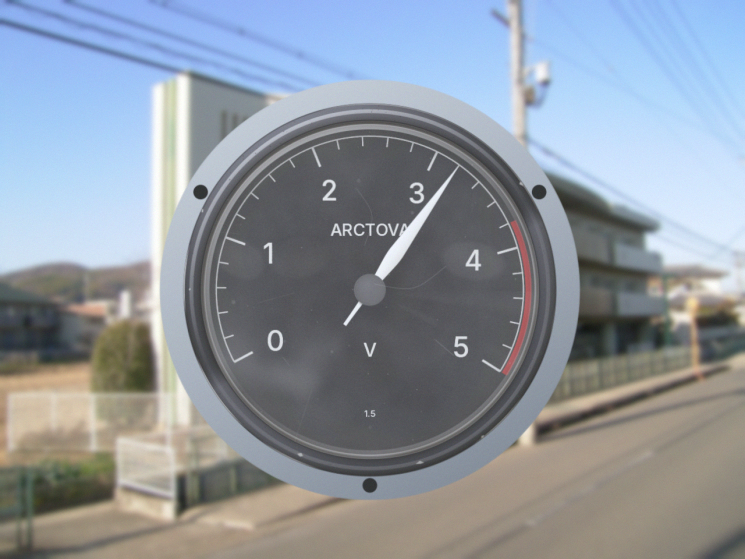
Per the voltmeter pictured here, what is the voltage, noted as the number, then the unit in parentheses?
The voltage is 3.2 (V)
